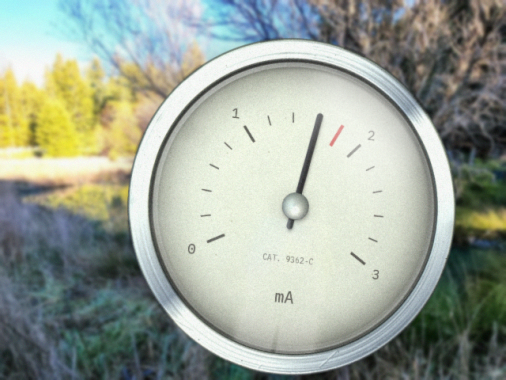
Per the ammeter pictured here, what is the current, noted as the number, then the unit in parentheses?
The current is 1.6 (mA)
